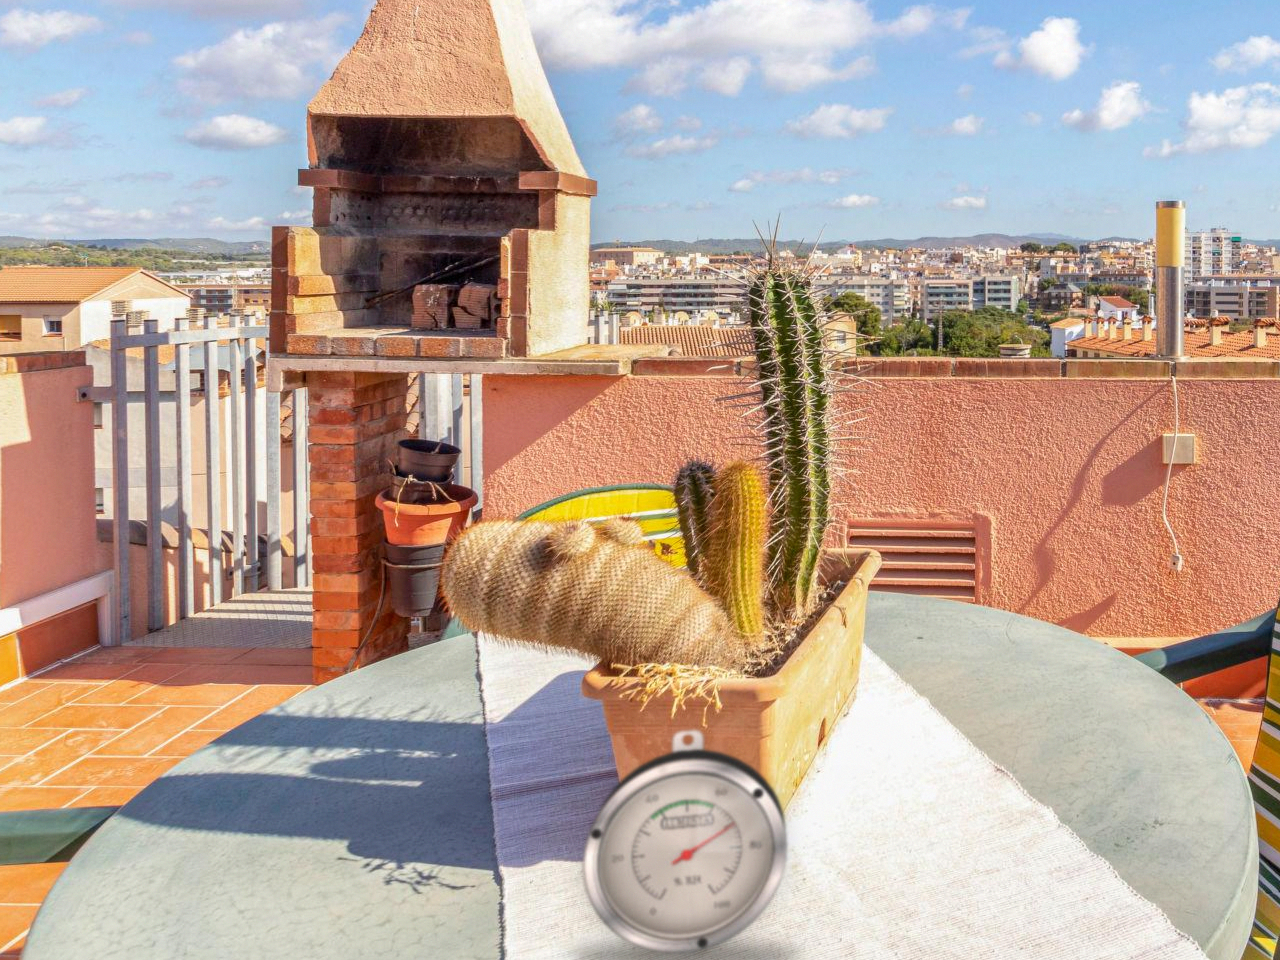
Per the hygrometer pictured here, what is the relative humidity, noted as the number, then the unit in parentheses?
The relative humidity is 70 (%)
